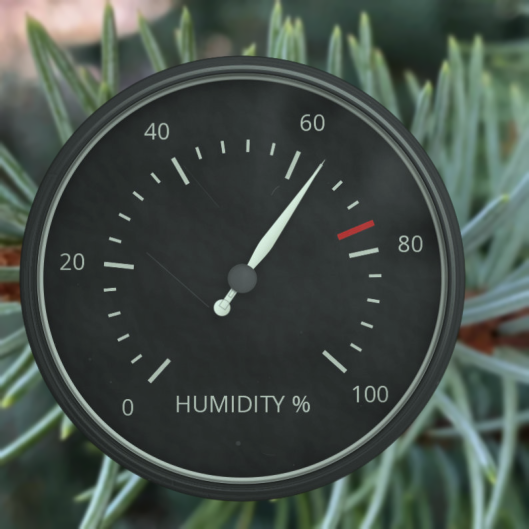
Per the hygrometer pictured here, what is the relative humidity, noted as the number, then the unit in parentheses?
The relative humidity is 64 (%)
